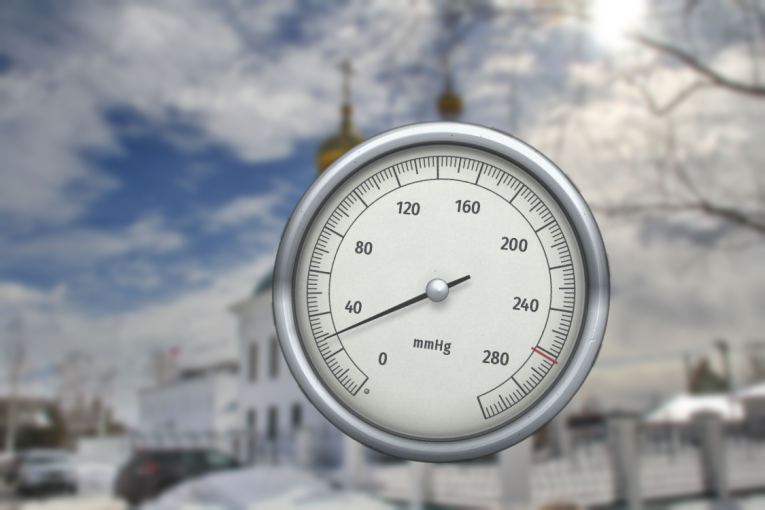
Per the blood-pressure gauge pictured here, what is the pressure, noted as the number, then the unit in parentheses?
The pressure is 28 (mmHg)
